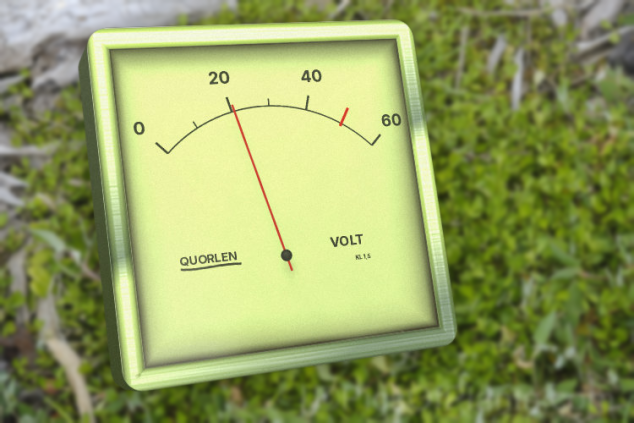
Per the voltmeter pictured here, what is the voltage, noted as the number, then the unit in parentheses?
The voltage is 20 (V)
